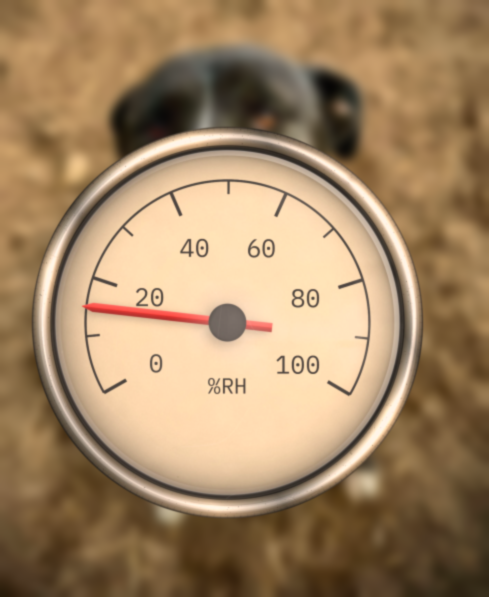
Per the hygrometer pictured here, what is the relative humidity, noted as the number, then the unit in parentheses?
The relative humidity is 15 (%)
